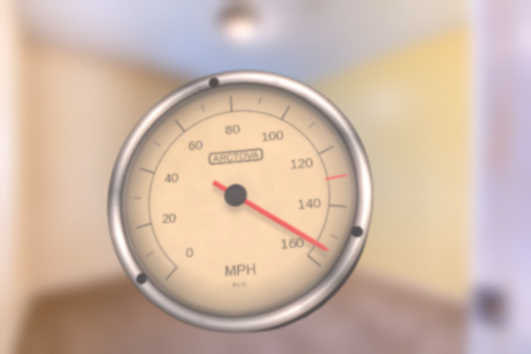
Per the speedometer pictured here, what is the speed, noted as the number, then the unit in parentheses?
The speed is 155 (mph)
